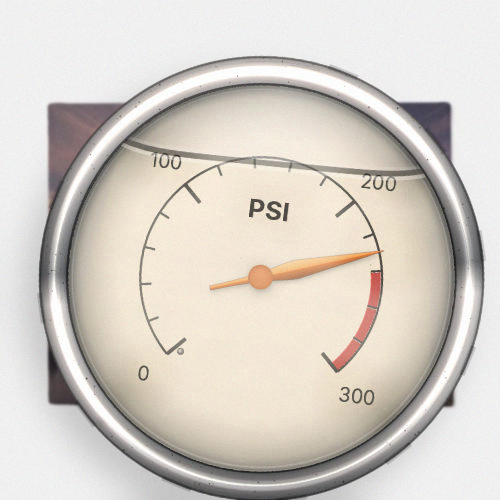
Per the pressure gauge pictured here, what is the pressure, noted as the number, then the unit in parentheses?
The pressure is 230 (psi)
